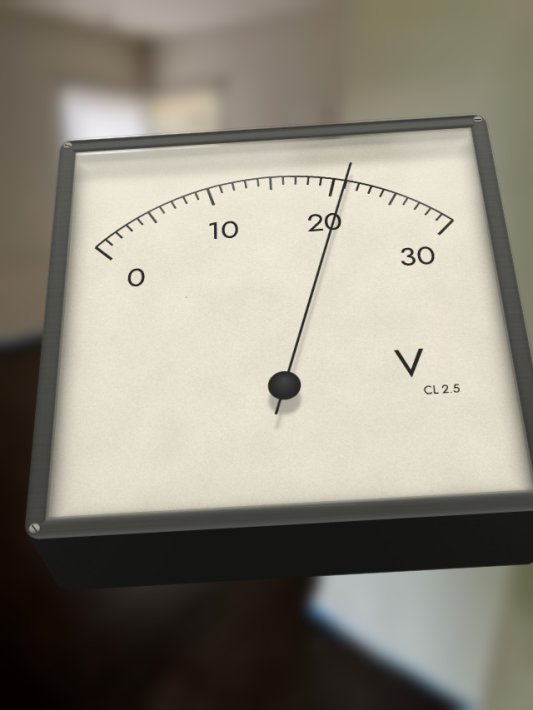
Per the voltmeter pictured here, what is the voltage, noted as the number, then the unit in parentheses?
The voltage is 21 (V)
